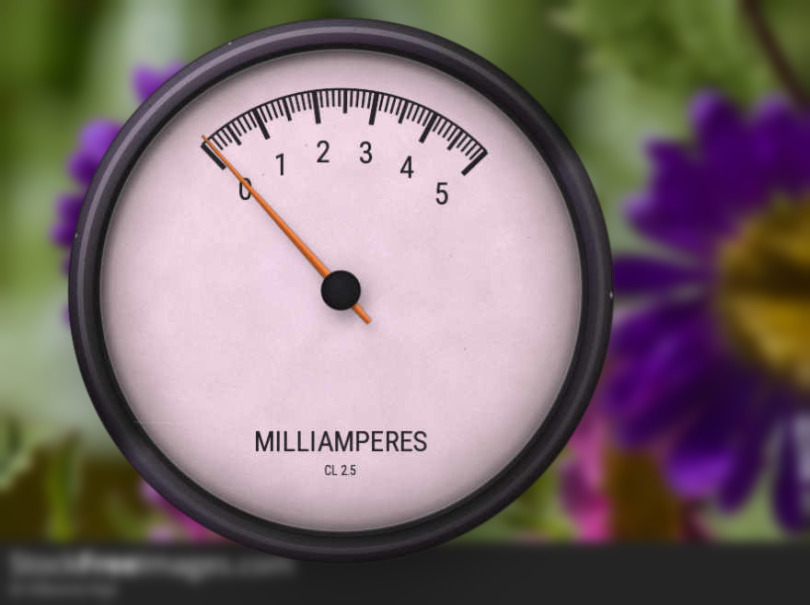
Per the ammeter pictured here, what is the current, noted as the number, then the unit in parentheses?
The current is 0.1 (mA)
